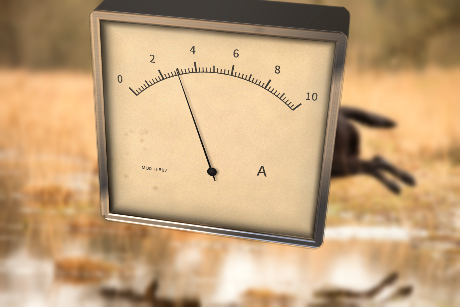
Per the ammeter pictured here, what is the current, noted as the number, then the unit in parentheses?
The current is 3 (A)
